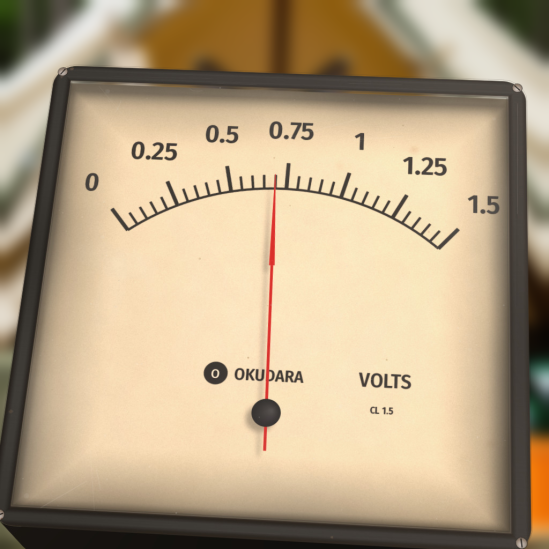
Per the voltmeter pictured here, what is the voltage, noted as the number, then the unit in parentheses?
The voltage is 0.7 (V)
